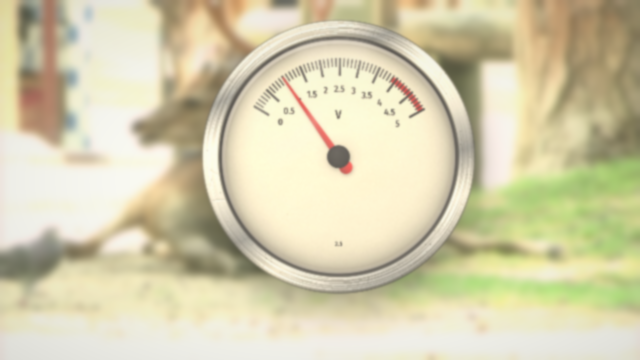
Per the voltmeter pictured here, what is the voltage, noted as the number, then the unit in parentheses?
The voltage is 1 (V)
